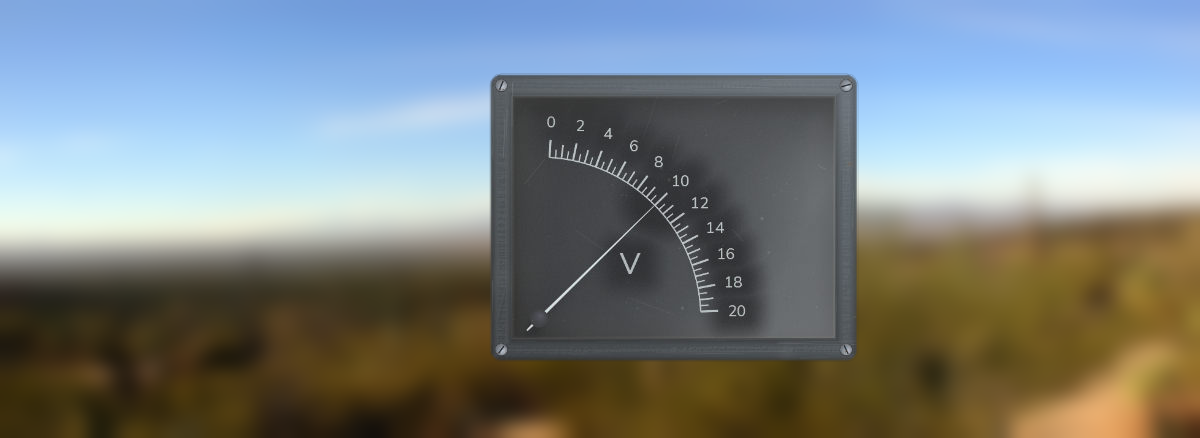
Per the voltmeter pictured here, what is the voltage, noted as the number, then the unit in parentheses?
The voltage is 10 (V)
